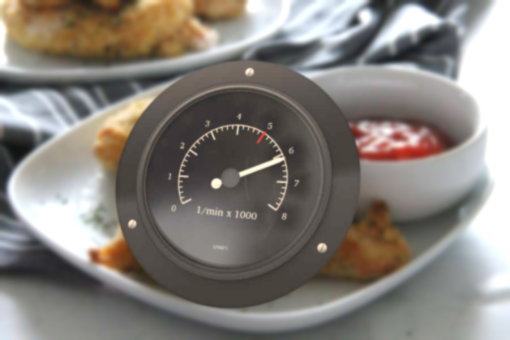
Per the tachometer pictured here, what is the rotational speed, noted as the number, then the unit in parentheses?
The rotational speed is 6200 (rpm)
